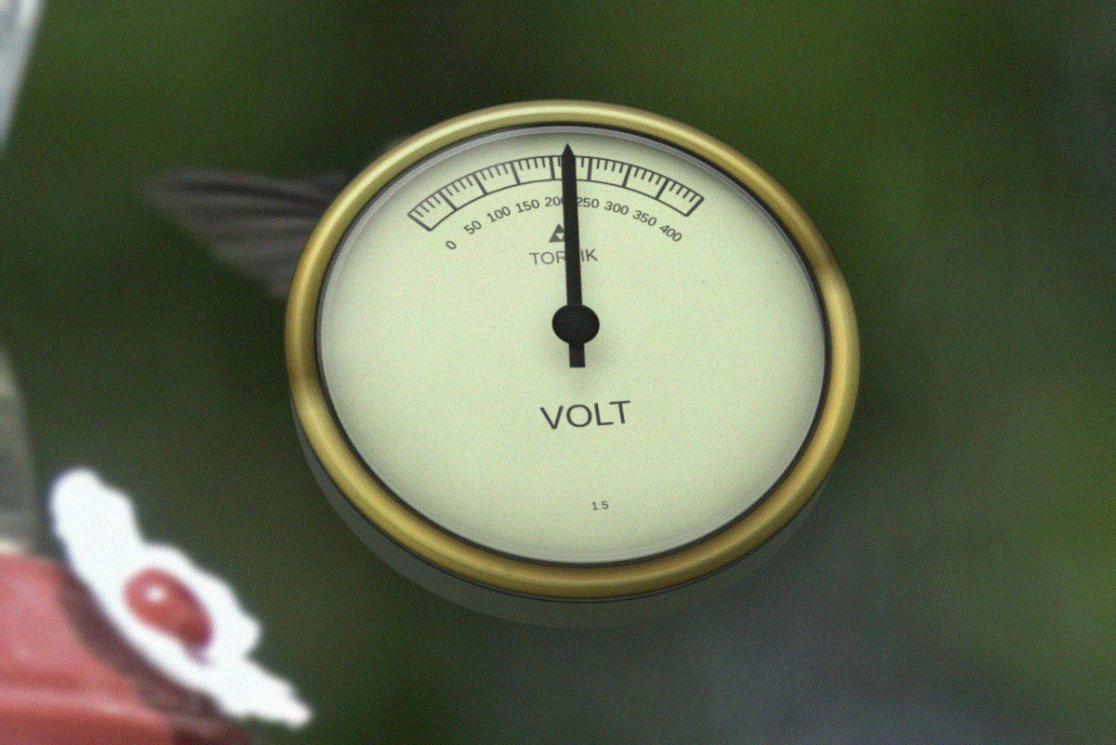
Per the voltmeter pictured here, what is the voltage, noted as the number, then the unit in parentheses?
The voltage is 220 (V)
